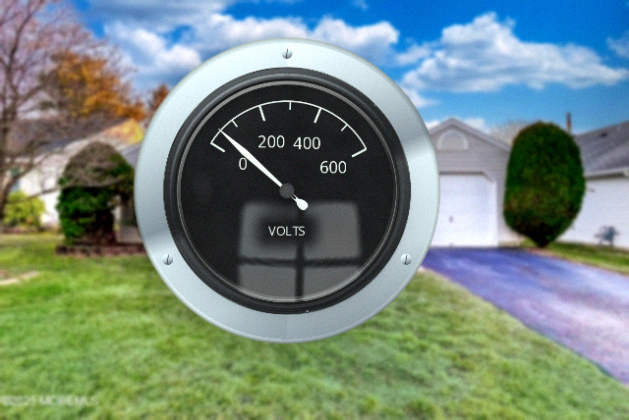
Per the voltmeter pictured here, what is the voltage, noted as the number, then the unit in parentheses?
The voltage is 50 (V)
